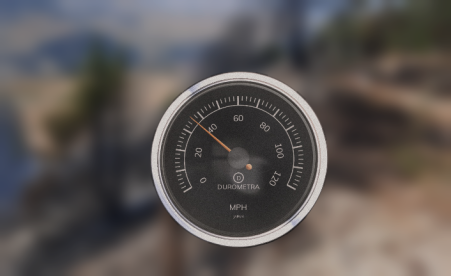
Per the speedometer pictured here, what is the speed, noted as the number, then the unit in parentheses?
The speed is 36 (mph)
